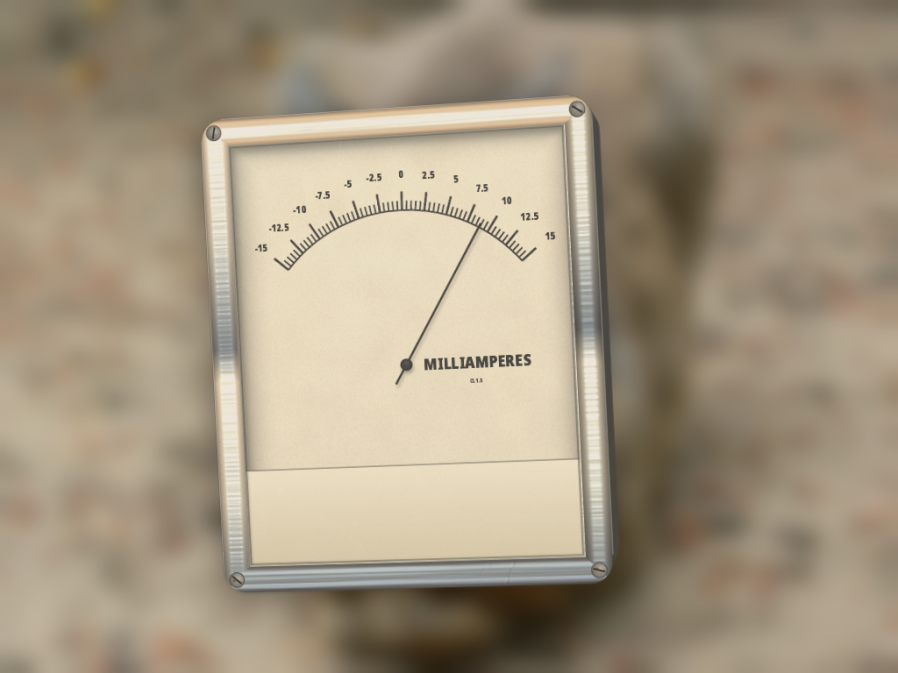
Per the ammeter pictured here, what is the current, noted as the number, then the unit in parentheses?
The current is 9 (mA)
